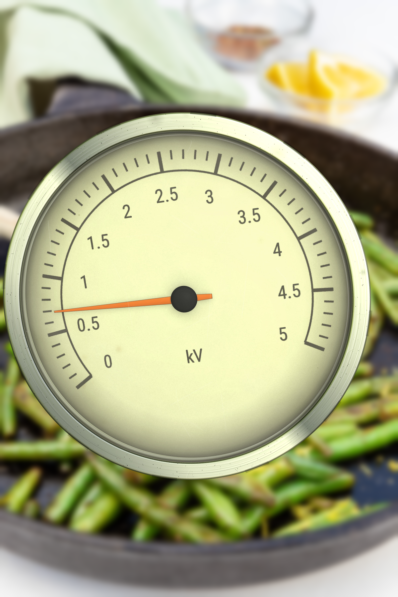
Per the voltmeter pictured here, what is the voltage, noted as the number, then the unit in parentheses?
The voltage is 0.7 (kV)
